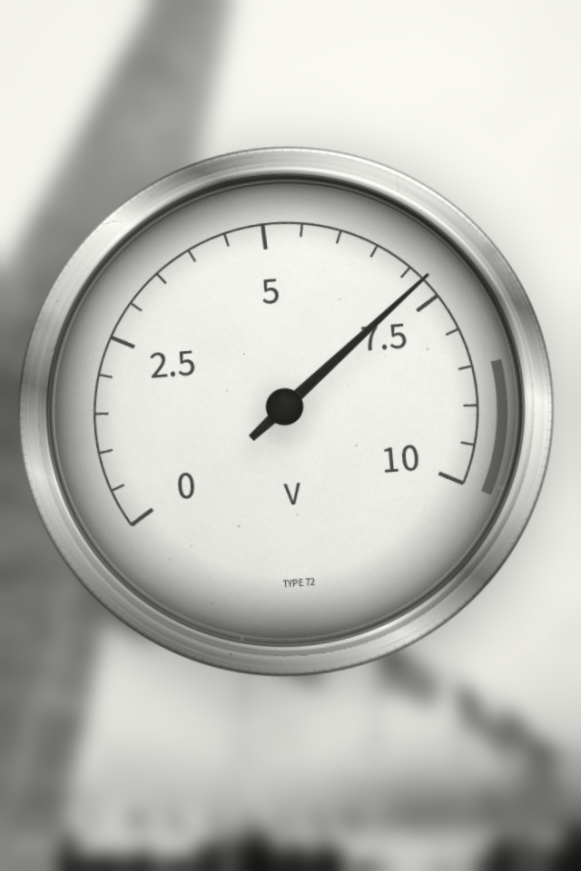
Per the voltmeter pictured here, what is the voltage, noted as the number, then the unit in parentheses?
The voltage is 7.25 (V)
